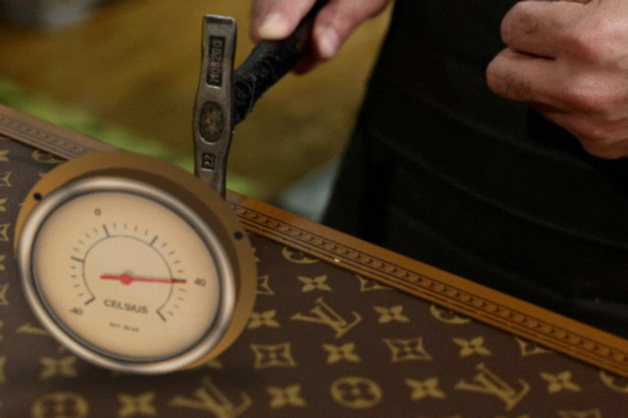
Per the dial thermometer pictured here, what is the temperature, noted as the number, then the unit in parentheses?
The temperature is 40 (°C)
